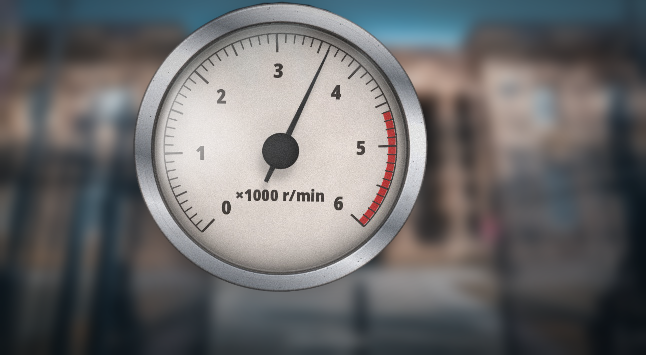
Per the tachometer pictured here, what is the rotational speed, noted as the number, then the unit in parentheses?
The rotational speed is 3600 (rpm)
